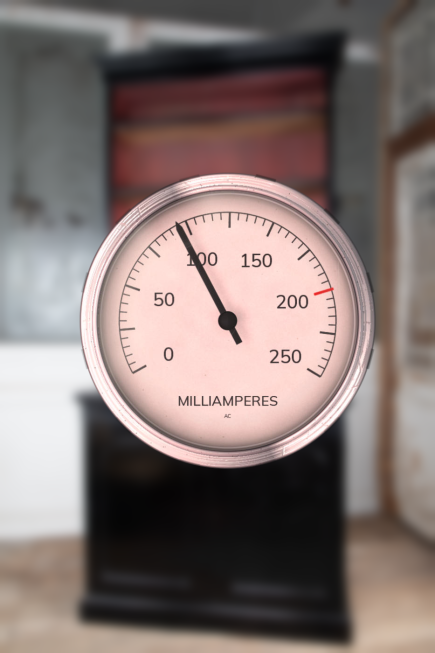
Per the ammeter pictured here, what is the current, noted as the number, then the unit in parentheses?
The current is 95 (mA)
